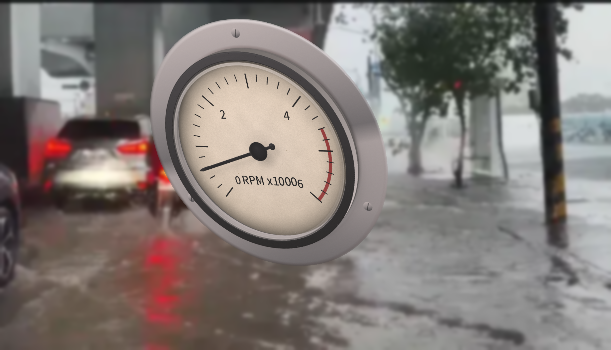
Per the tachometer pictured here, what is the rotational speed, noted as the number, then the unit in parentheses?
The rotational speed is 600 (rpm)
